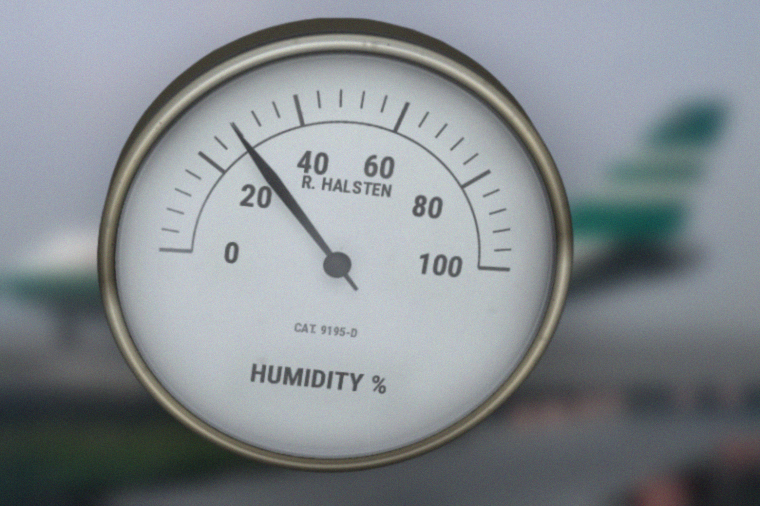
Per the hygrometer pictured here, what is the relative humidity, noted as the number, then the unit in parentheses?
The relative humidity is 28 (%)
